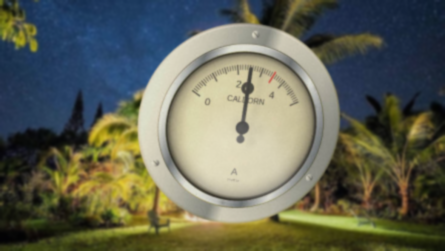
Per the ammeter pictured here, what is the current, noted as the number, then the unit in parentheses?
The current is 2.5 (A)
